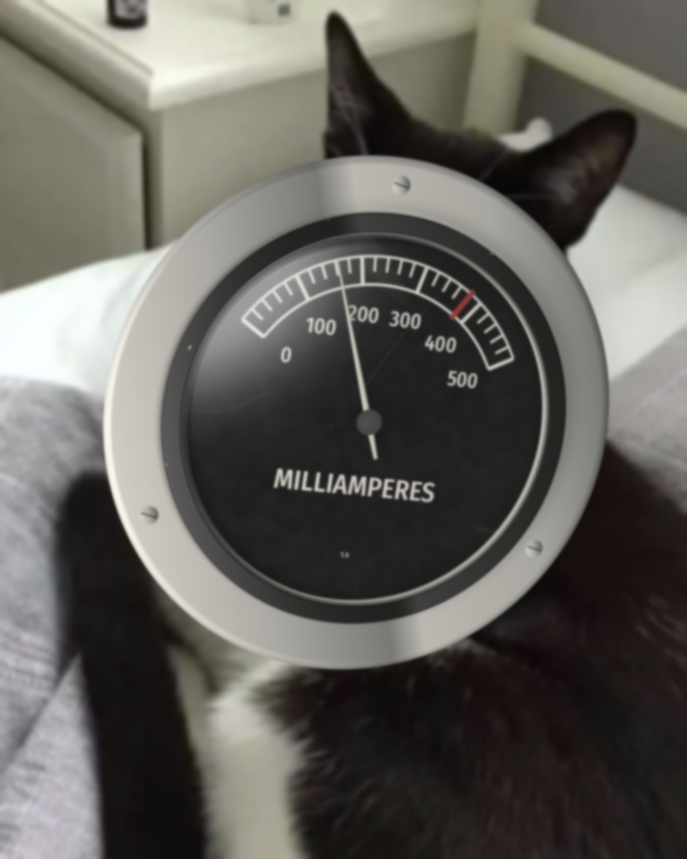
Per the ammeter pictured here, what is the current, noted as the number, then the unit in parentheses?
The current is 160 (mA)
